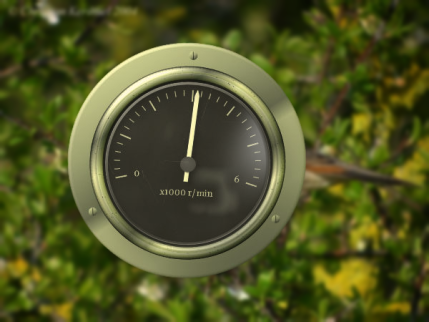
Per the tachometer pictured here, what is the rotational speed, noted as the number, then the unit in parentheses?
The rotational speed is 3100 (rpm)
